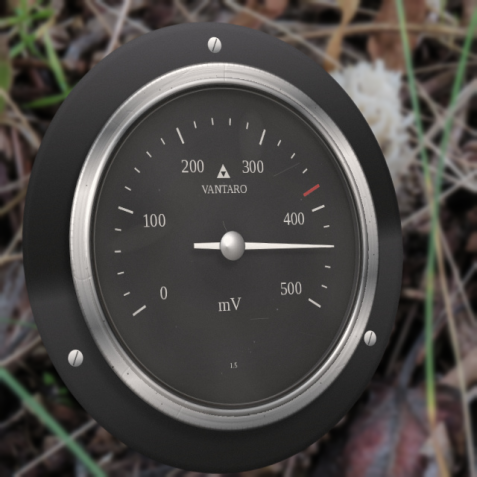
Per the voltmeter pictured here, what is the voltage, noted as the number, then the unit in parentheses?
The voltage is 440 (mV)
